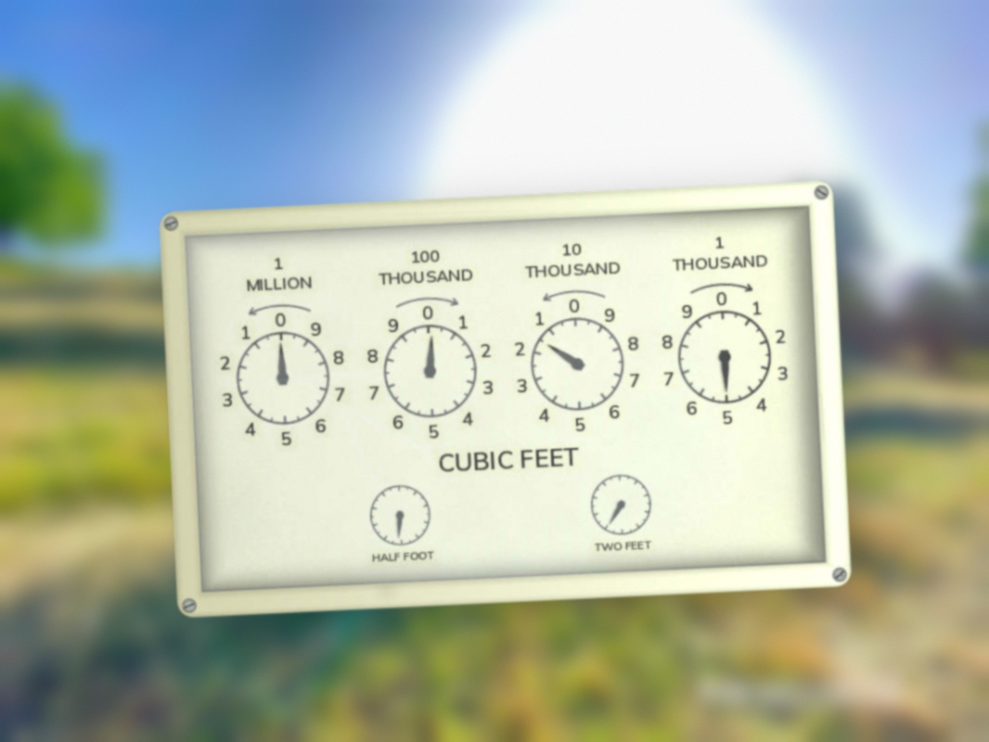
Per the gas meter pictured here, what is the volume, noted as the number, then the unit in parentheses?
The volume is 1500 (ft³)
